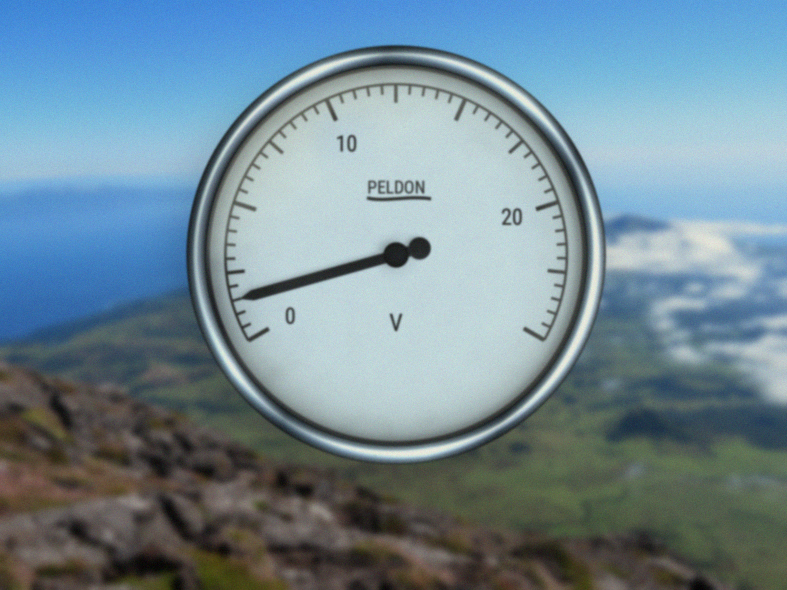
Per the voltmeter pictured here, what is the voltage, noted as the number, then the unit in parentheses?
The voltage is 1.5 (V)
